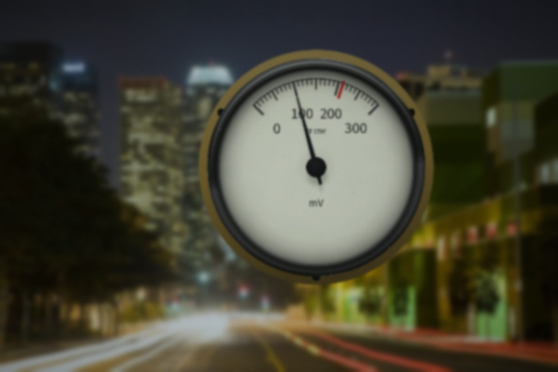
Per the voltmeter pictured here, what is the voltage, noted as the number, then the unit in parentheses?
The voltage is 100 (mV)
